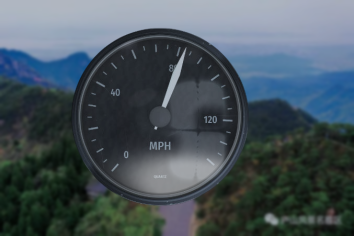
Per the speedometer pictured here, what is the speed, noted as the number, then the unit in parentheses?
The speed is 82.5 (mph)
